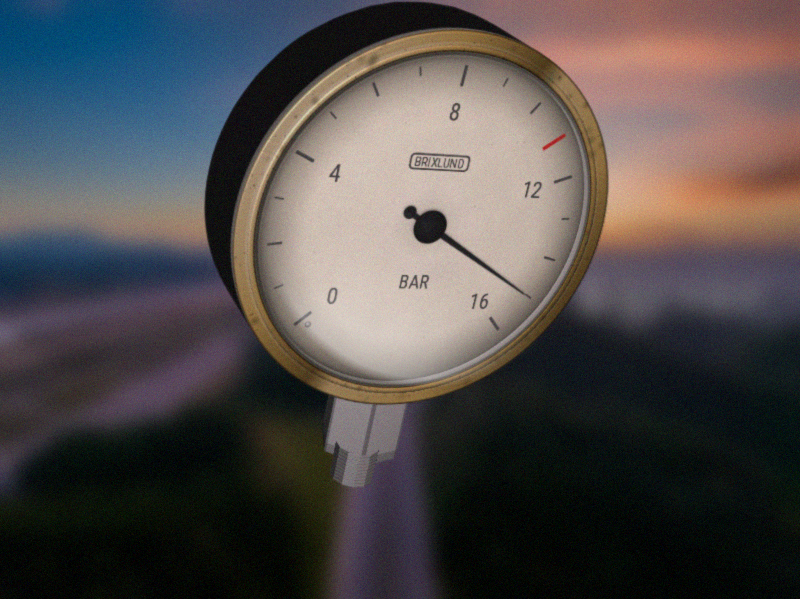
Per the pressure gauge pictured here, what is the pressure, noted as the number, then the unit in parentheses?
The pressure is 15 (bar)
